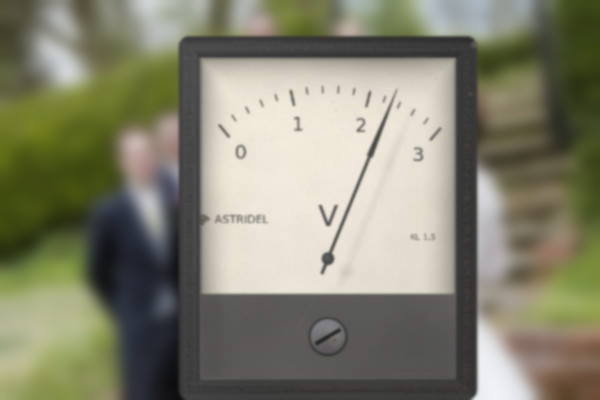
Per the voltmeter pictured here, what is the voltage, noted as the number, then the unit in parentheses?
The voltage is 2.3 (V)
